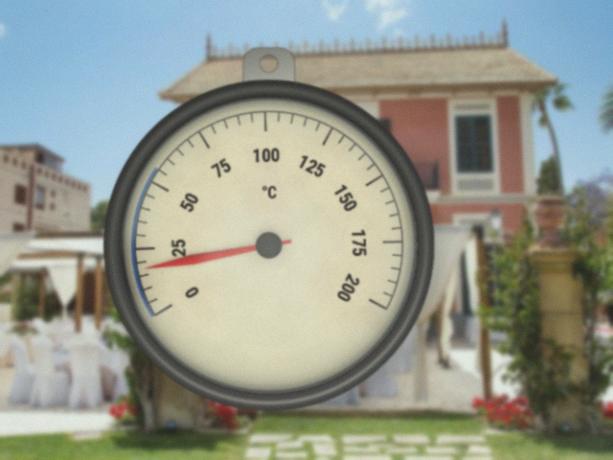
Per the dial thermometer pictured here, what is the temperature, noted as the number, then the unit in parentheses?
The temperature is 17.5 (°C)
